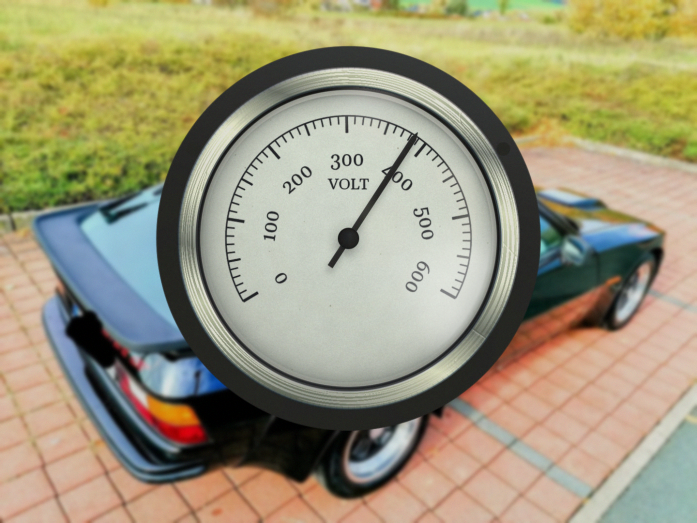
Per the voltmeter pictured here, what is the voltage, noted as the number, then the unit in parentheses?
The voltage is 385 (V)
